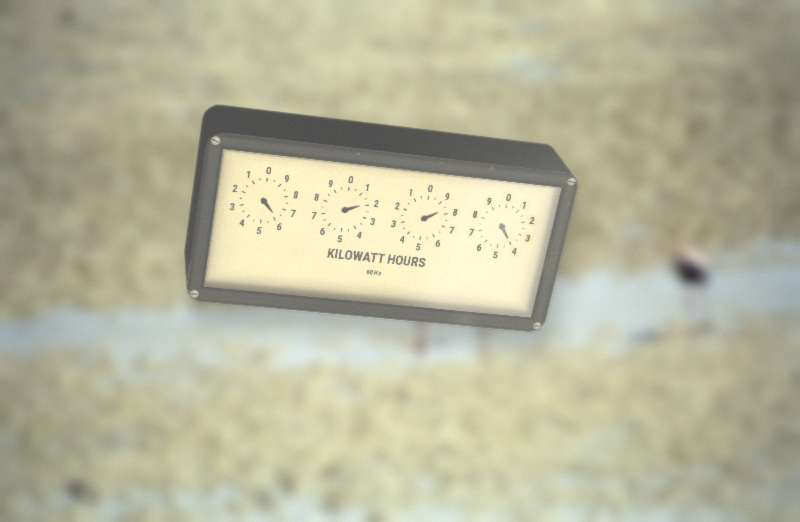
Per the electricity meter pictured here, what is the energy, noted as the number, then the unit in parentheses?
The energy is 6184 (kWh)
